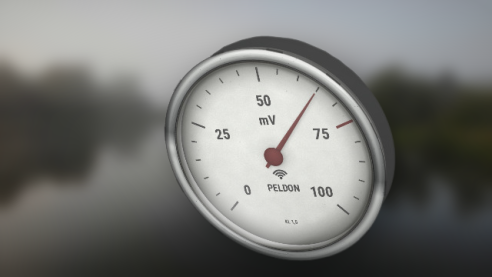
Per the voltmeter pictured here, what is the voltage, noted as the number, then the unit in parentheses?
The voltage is 65 (mV)
